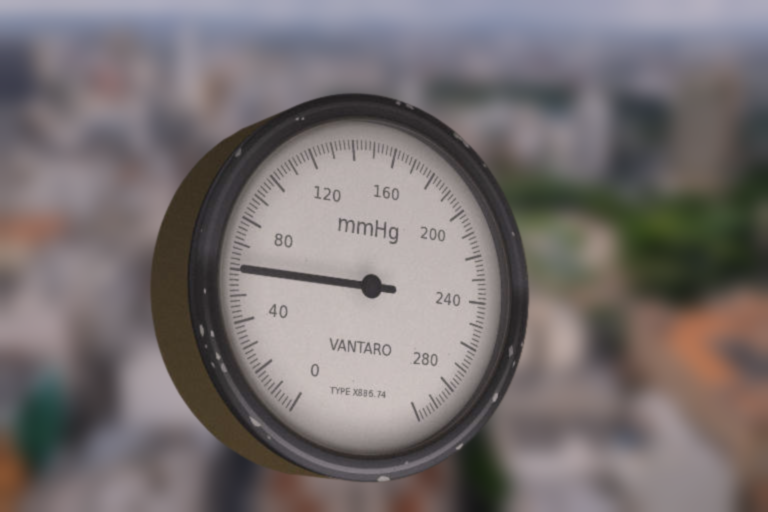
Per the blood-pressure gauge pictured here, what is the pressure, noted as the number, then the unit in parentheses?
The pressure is 60 (mmHg)
